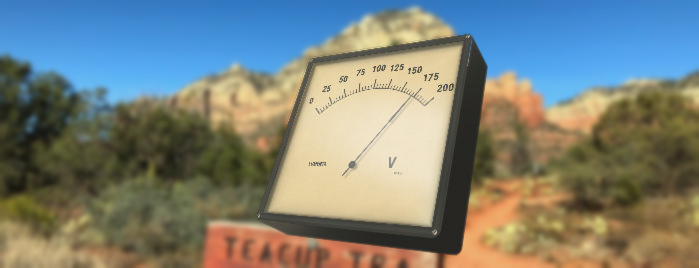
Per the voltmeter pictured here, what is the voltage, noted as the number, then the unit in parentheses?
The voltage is 175 (V)
